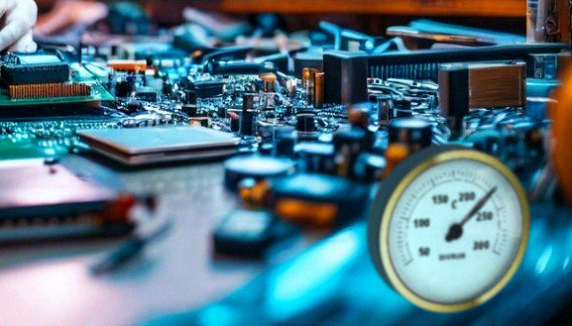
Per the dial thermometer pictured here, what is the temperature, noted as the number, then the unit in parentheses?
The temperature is 225 (°C)
